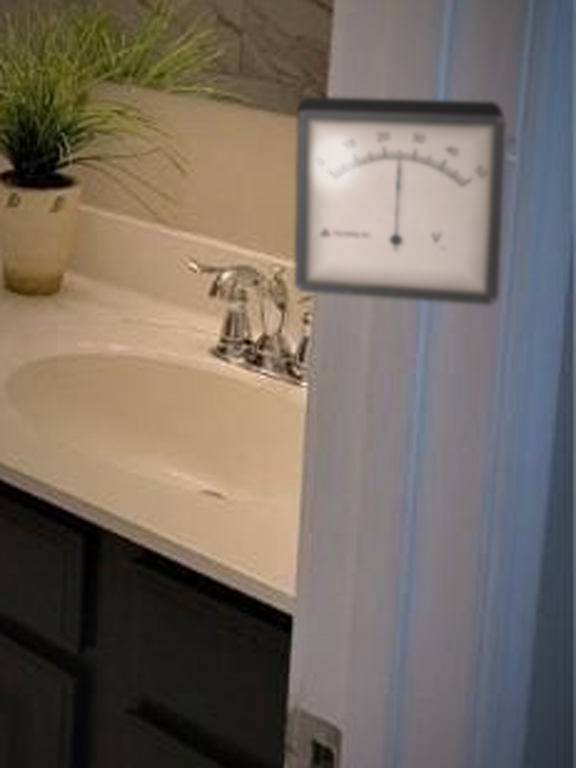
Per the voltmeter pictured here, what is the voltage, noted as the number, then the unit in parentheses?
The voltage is 25 (V)
